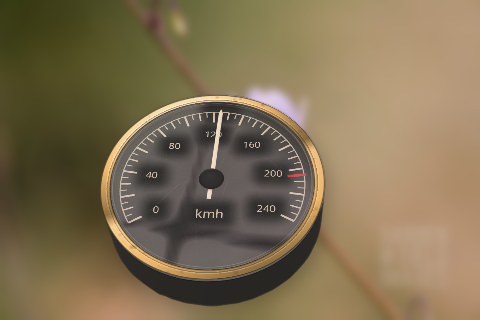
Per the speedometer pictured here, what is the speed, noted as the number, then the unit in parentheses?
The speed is 125 (km/h)
